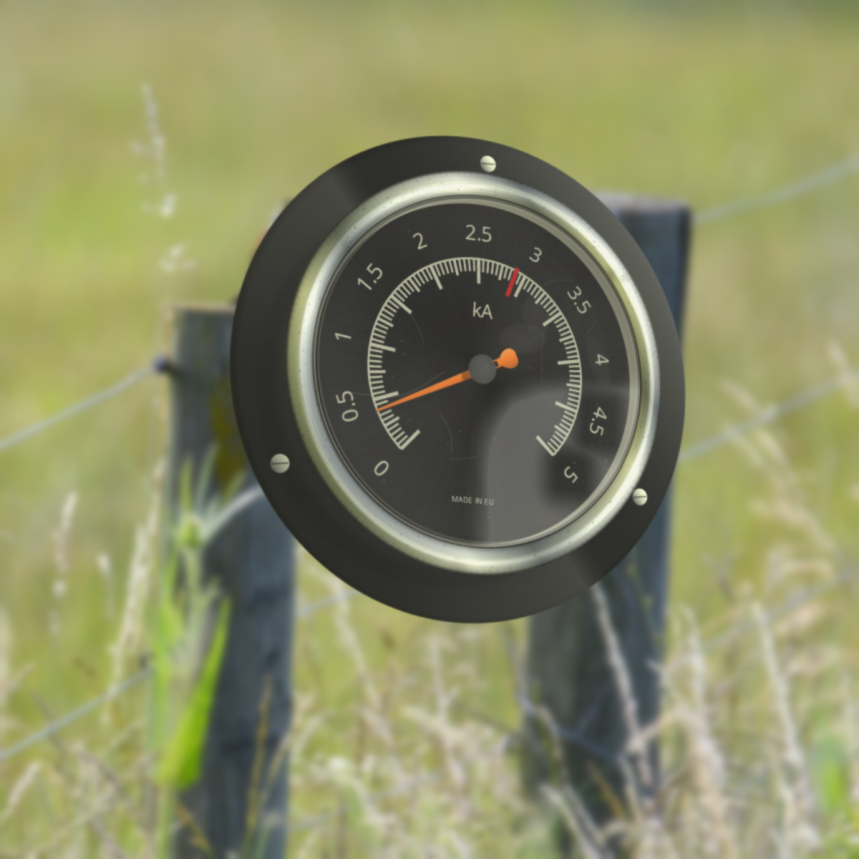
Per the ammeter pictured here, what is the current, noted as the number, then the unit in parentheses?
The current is 0.4 (kA)
